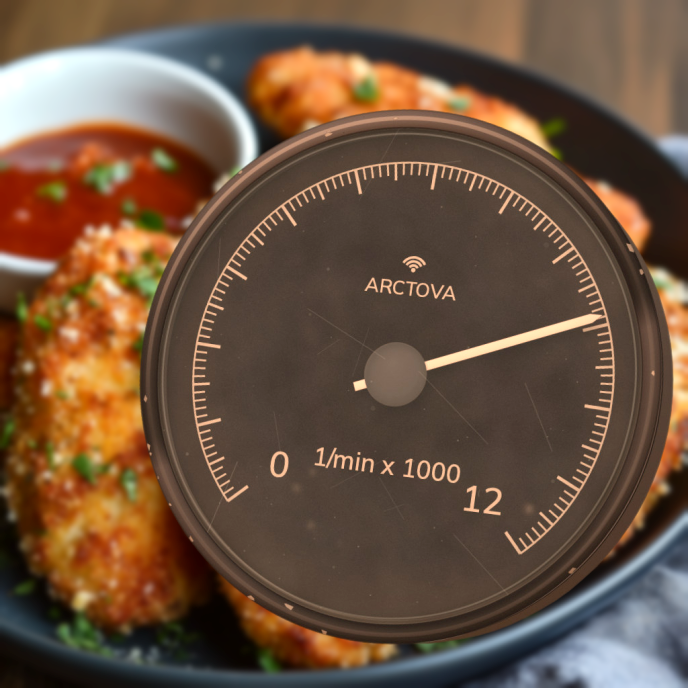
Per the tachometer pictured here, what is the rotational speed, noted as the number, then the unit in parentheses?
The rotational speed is 8900 (rpm)
